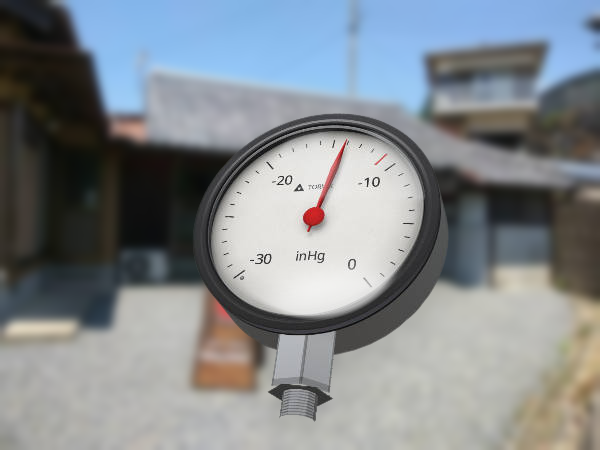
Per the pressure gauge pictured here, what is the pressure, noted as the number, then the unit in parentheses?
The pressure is -14 (inHg)
